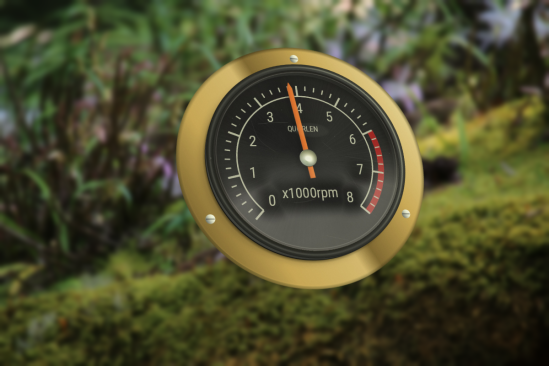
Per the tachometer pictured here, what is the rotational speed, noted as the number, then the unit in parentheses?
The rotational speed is 3800 (rpm)
